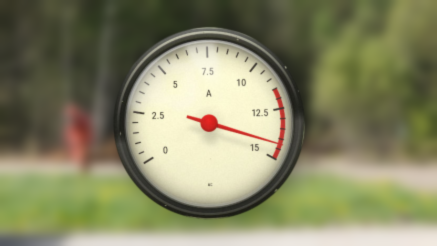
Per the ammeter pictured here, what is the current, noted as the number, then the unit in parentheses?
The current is 14.25 (A)
